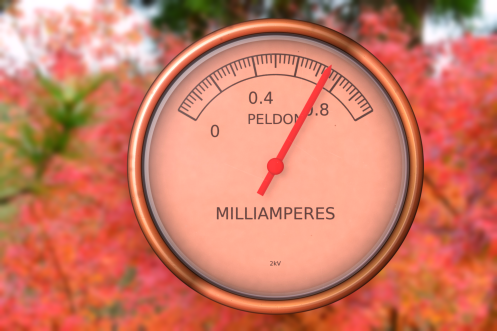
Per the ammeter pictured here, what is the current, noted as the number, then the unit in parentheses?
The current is 0.74 (mA)
